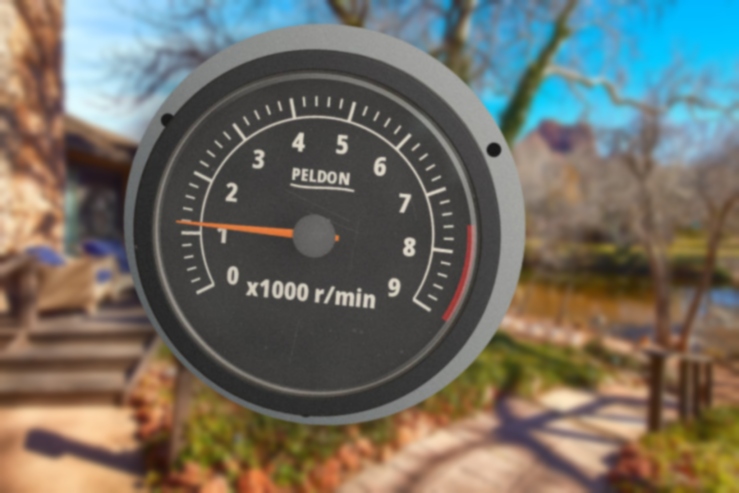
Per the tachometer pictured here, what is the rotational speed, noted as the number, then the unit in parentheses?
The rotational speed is 1200 (rpm)
